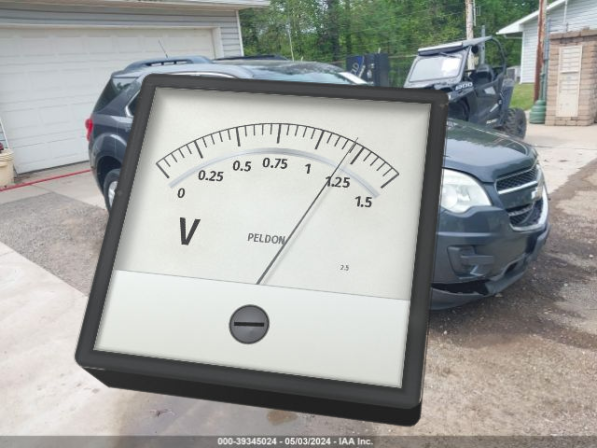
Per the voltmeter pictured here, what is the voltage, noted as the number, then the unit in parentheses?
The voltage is 1.2 (V)
